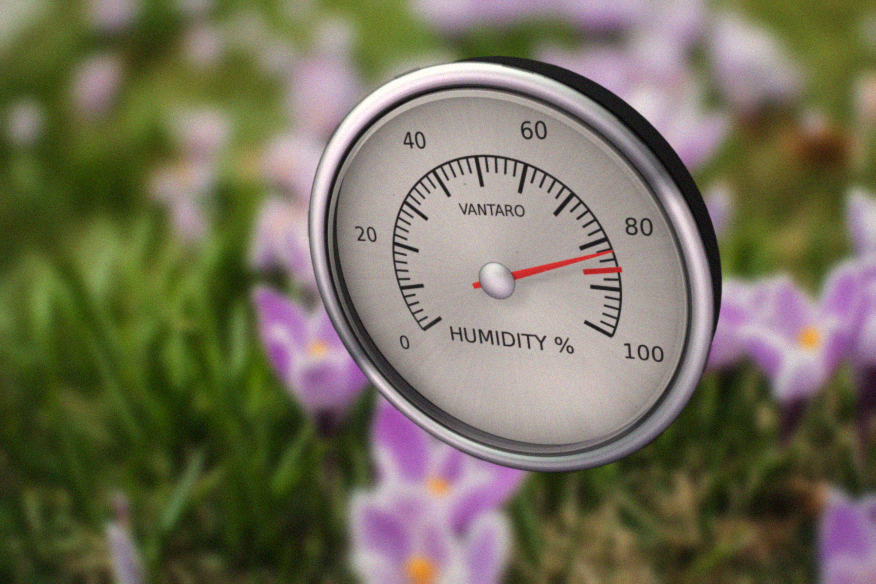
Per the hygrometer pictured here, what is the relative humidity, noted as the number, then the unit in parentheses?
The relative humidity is 82 (%)
